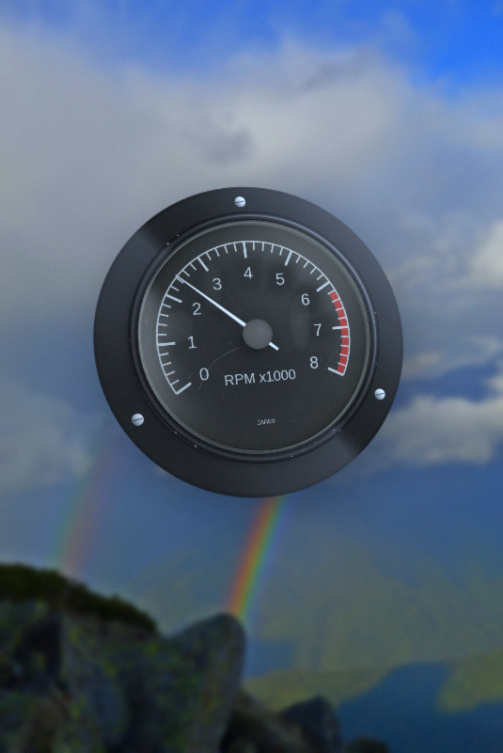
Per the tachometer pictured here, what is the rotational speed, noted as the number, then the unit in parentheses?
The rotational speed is 2400 (rpm)
